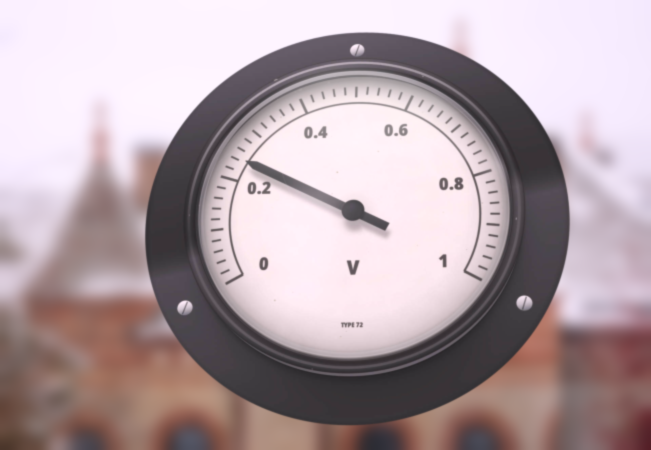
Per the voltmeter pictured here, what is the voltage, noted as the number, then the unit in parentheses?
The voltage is 0.24 (V)
